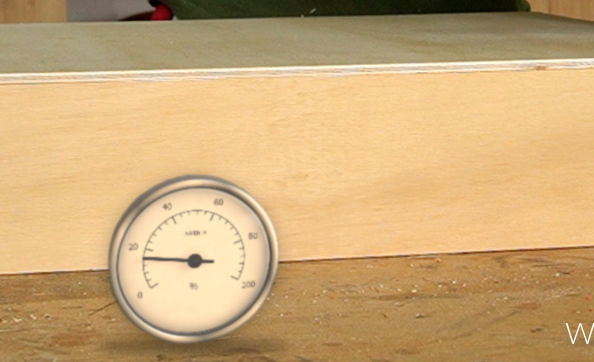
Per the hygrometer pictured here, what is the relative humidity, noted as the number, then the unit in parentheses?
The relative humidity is 16 (%)
